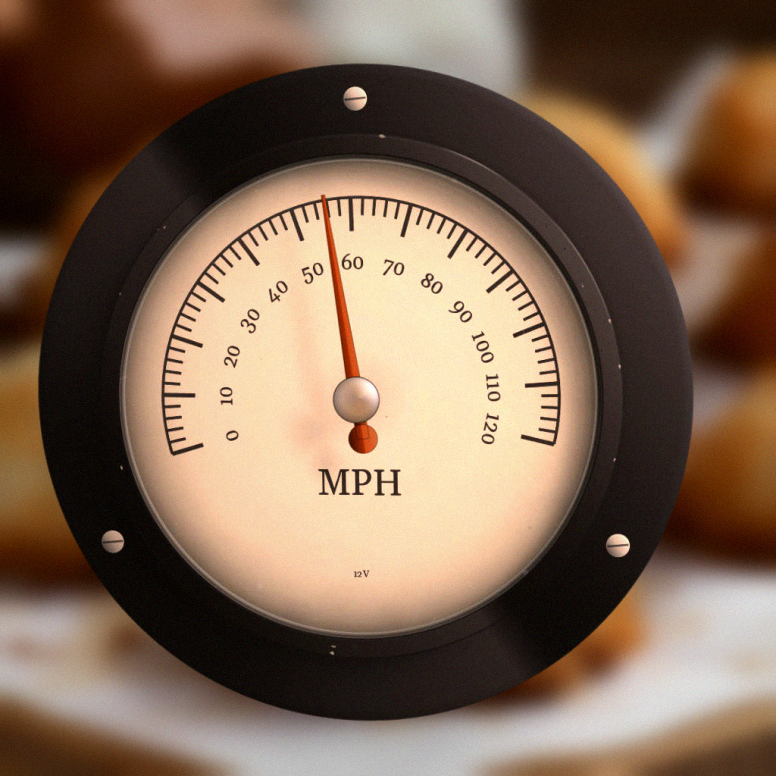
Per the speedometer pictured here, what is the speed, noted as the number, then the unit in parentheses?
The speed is 56 (mph)
